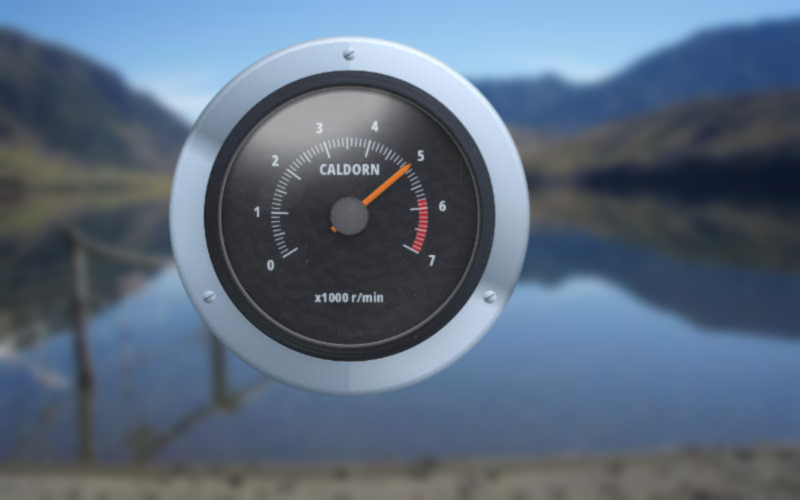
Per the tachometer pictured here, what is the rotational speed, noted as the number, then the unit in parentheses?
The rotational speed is 5000 (rpm)
